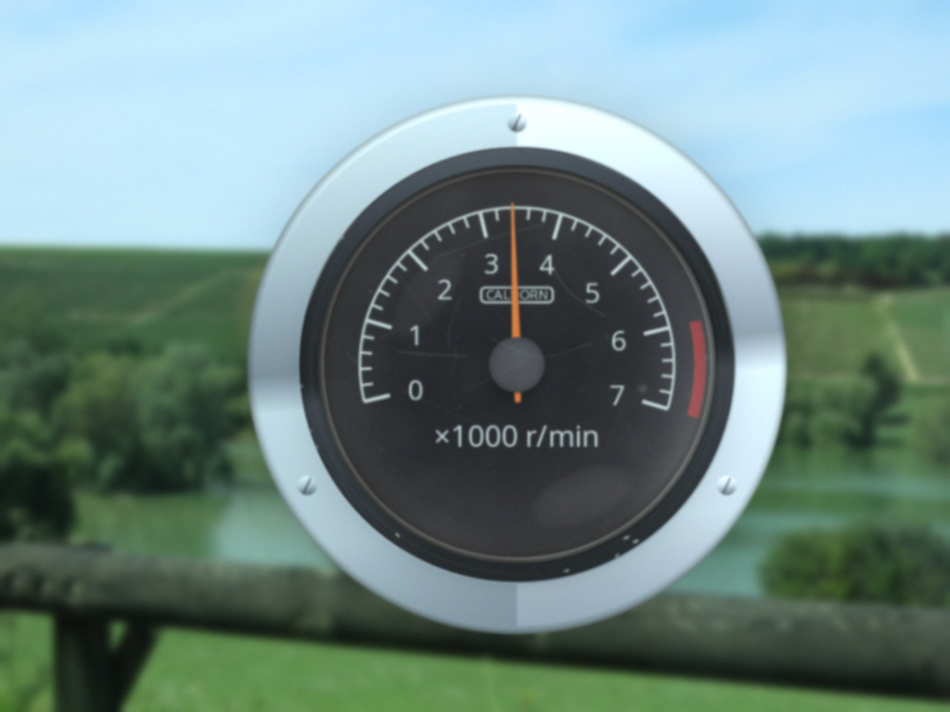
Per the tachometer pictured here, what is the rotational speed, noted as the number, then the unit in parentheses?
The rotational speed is 3400 (rpm)
